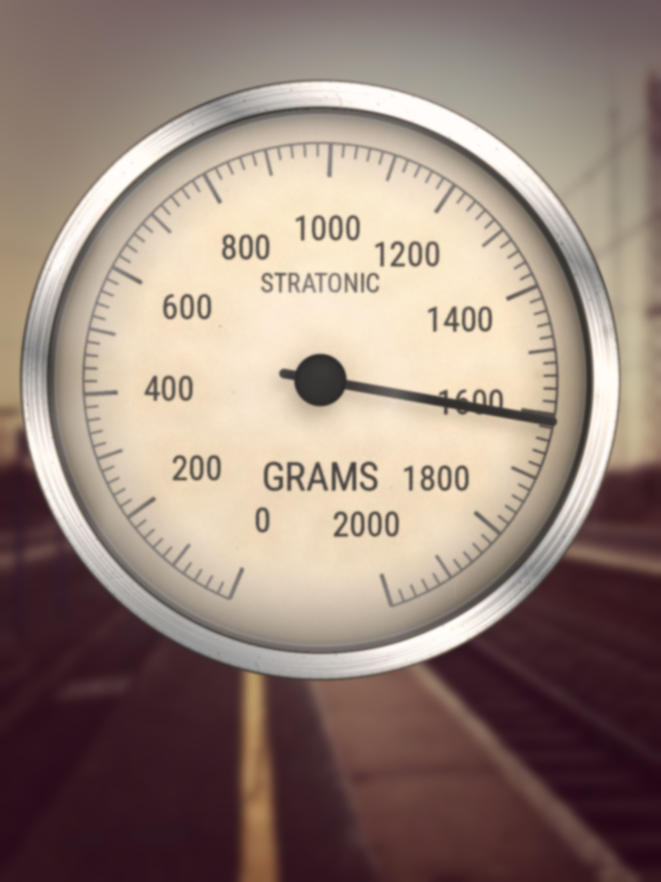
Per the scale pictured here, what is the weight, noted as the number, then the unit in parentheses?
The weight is 1610 (g)
